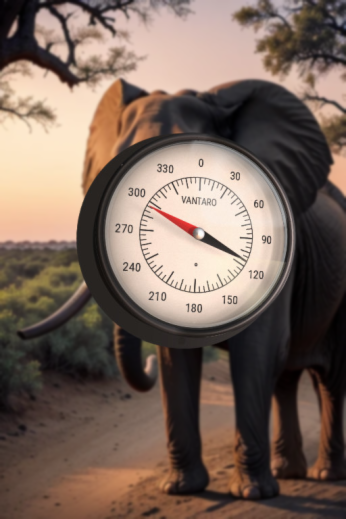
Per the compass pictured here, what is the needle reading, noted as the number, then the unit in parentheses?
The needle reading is 295 (°)
